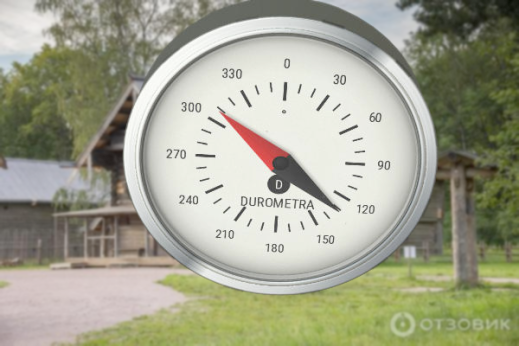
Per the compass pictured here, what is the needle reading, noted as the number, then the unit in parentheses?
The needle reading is 310 (°)
